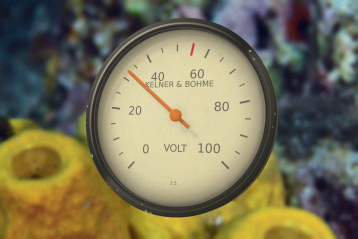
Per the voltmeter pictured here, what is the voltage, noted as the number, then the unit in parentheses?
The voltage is 32.5 (V)
